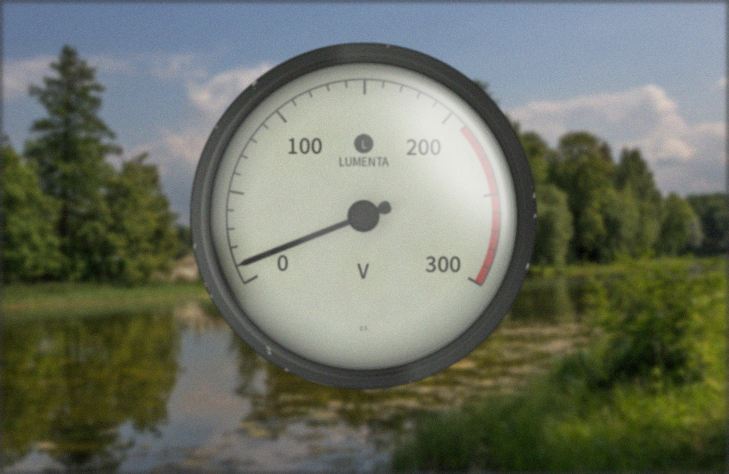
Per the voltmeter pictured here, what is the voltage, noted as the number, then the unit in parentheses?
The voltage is 10 (V)
